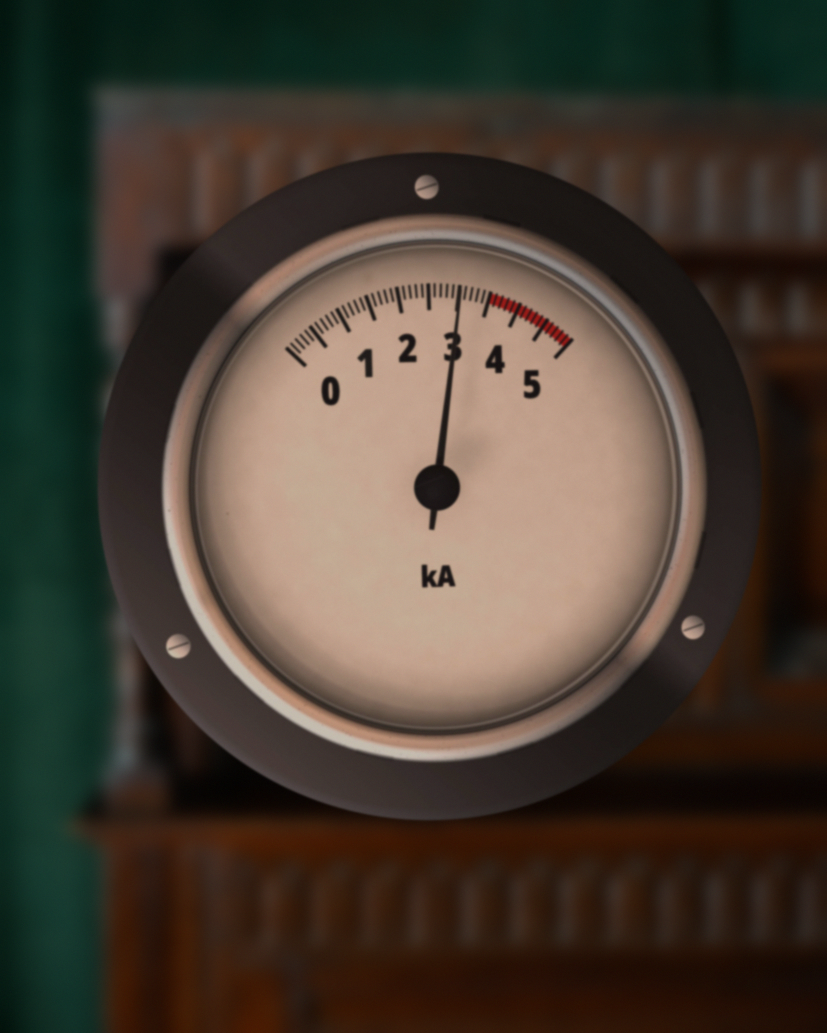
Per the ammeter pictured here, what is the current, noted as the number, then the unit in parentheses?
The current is 3 (kA)
